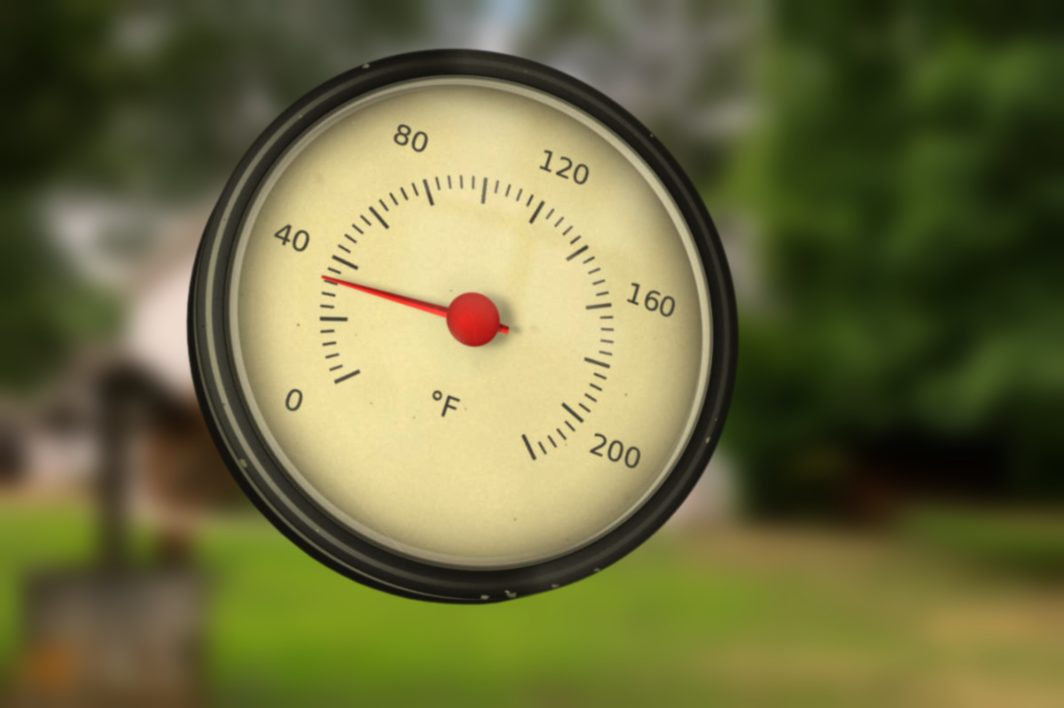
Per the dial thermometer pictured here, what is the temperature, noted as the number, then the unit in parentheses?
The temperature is 32 (°F)
